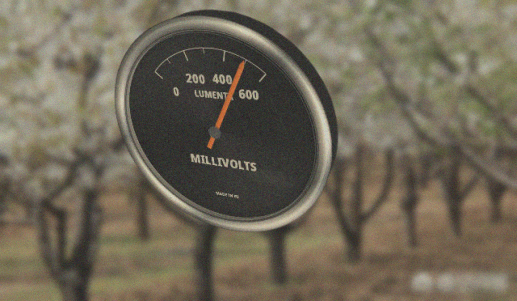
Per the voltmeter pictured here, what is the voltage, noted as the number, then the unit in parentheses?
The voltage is 500 (mV)
